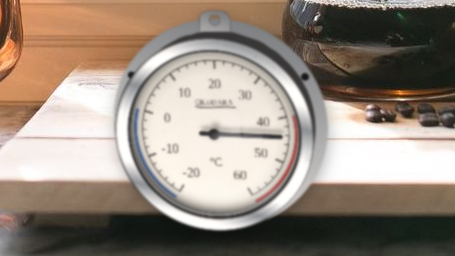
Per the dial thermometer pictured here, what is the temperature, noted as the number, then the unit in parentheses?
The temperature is 44 (°C)
